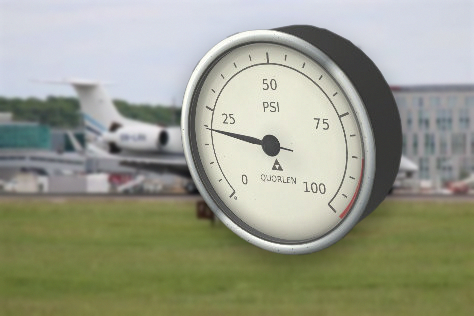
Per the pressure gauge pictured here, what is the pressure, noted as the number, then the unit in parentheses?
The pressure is 20 (psi)
